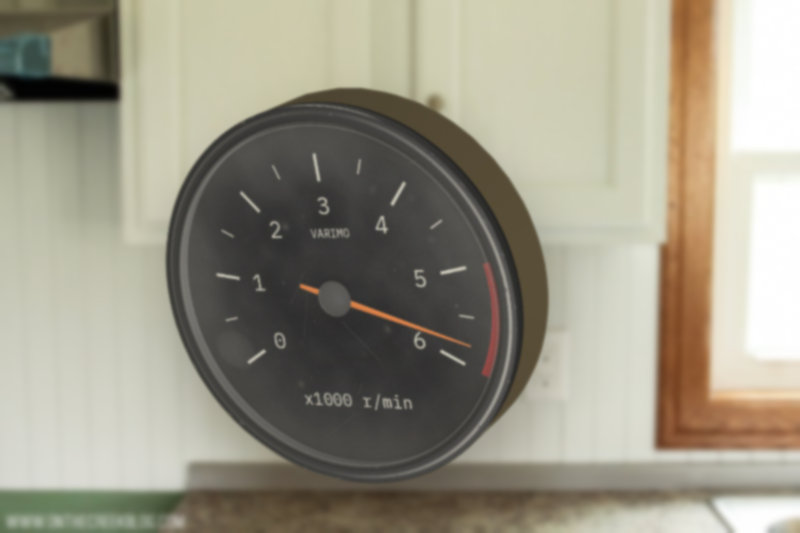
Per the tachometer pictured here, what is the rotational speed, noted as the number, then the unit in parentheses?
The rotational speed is 5750 (rpm)
